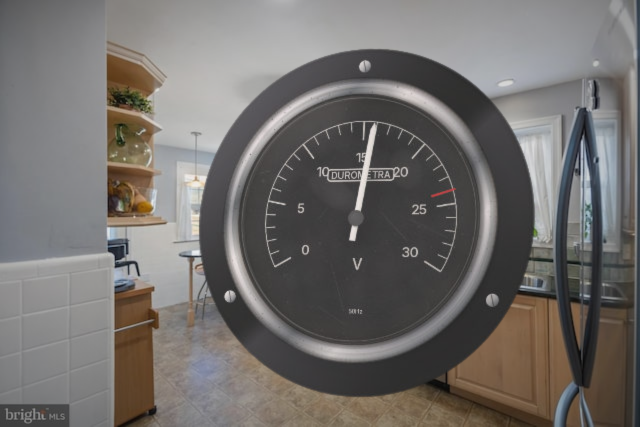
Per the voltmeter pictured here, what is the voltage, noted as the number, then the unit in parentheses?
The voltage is 16 (V)
